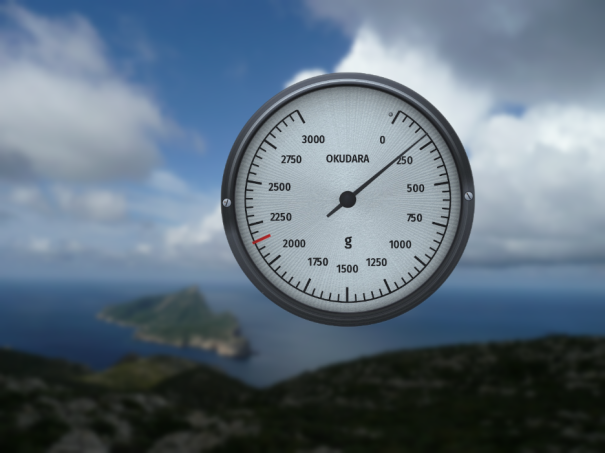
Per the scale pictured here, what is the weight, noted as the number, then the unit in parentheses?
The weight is 200 (g)
